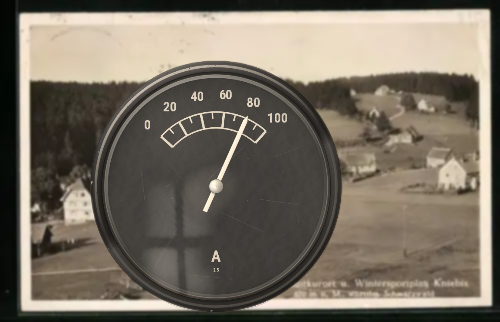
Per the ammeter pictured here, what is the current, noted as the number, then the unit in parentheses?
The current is 80 (A)
